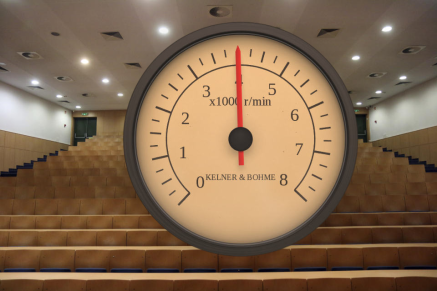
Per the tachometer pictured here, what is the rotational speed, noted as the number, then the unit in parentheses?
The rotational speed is 4000 (rpm)
